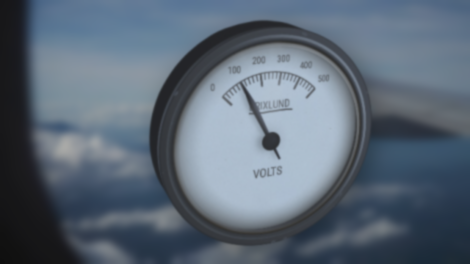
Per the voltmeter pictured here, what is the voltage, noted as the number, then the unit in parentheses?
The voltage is 100 (V)
